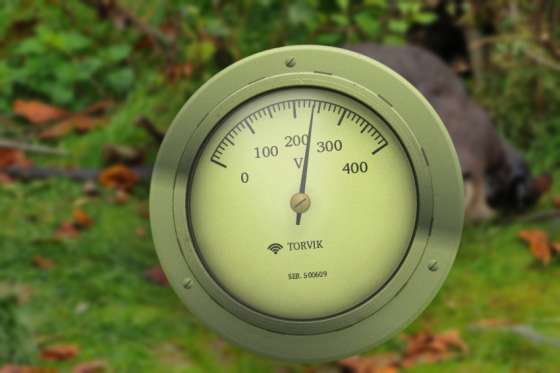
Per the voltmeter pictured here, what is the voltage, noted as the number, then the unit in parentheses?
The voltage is 240 (V)
